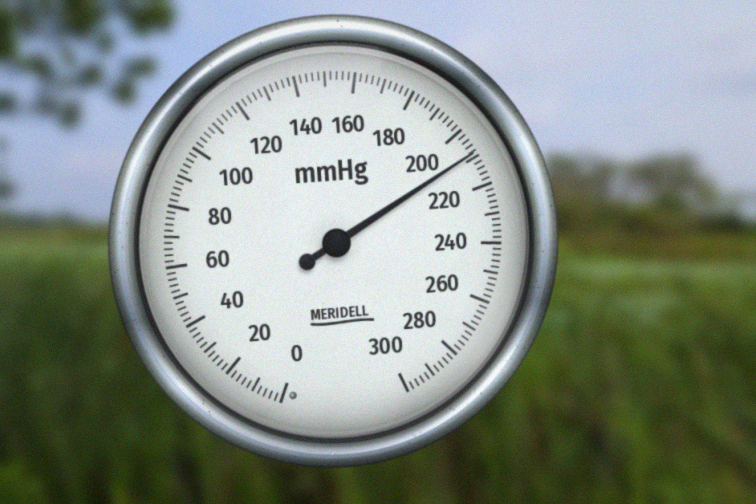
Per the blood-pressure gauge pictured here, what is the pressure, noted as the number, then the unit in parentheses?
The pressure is 208 (mmHg)
